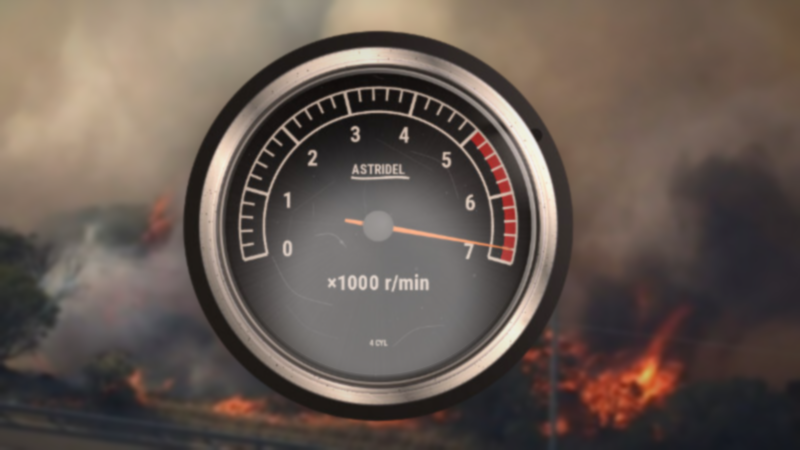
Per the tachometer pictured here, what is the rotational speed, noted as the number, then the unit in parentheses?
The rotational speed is 6800 (rpm)
